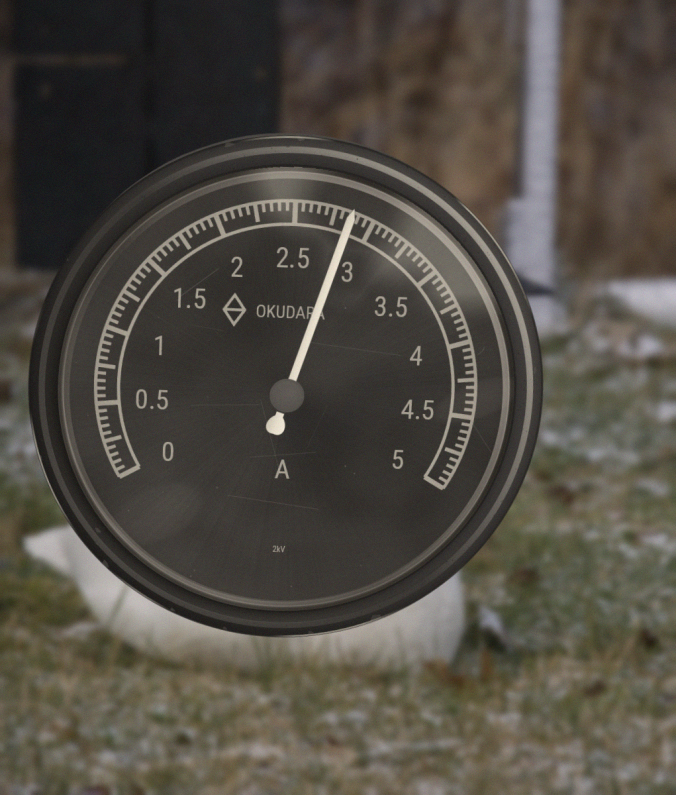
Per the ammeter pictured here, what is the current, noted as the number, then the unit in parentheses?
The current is 2.85 (A)
